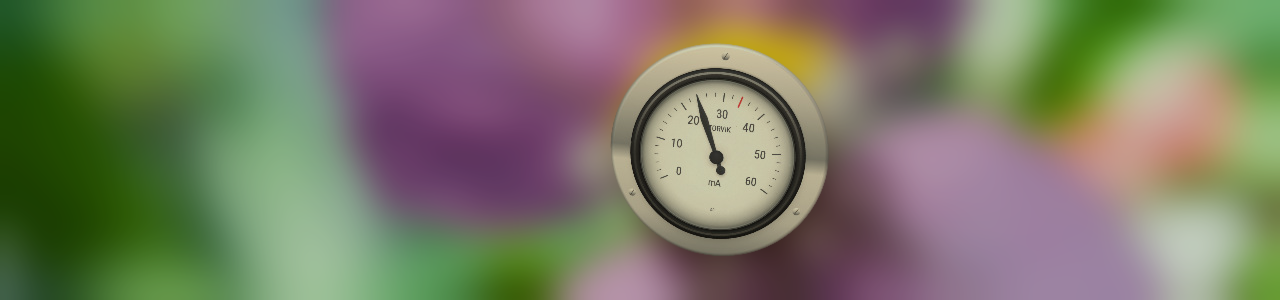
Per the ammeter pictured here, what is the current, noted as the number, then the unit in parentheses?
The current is 24 (mA)
